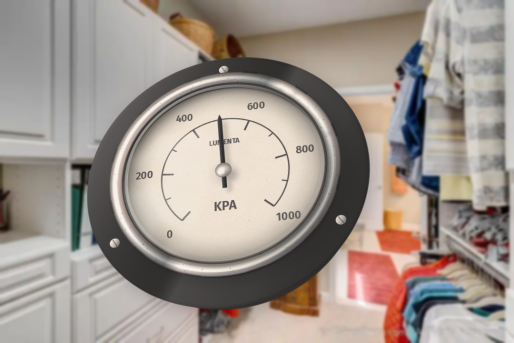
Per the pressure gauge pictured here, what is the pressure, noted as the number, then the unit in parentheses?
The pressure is 500 (kPa)
